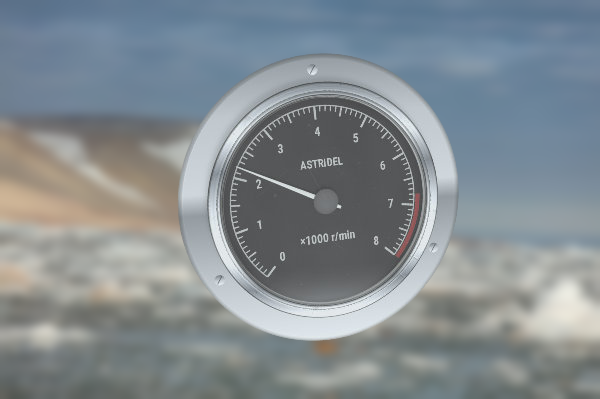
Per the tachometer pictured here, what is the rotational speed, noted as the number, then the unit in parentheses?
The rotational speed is 2200 (rpm)
